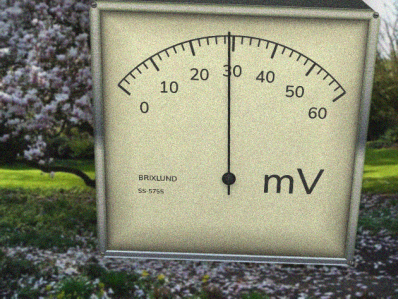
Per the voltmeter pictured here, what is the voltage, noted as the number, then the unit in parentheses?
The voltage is 29 (mV)
